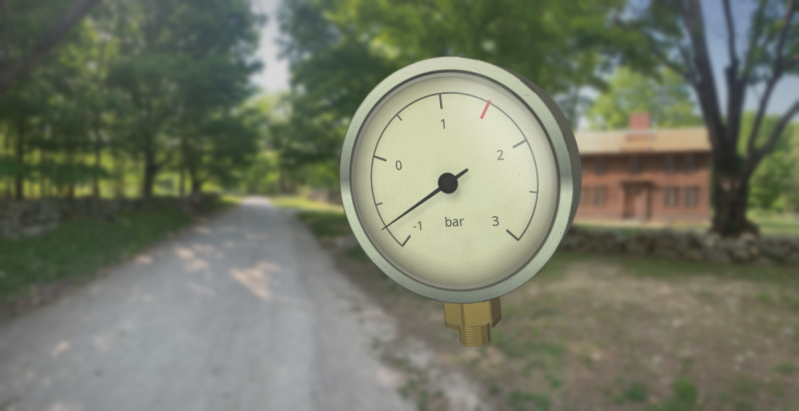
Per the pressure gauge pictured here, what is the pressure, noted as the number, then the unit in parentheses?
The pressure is -0.75 (bar)
